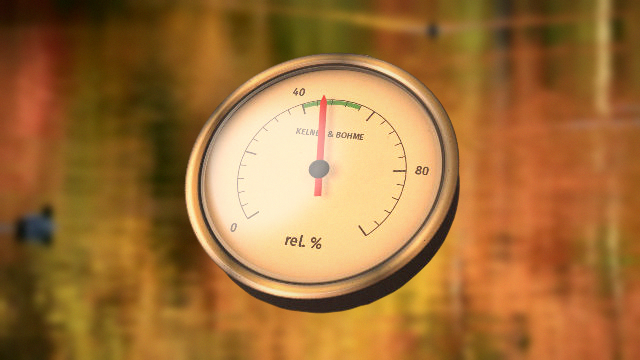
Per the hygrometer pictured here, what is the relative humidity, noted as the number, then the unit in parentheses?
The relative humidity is 46 (%)
